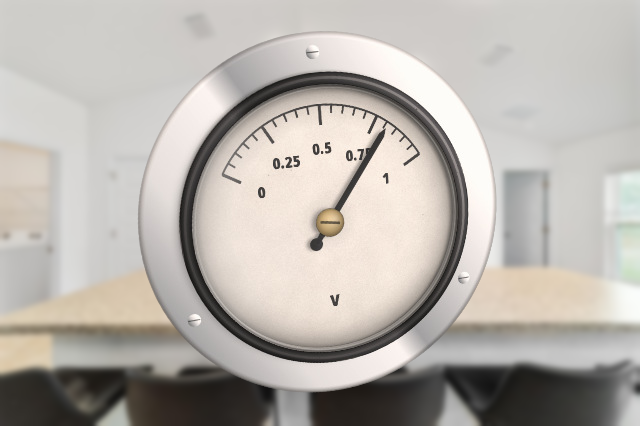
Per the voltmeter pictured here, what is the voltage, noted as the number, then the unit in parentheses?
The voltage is 0.8 (V)
